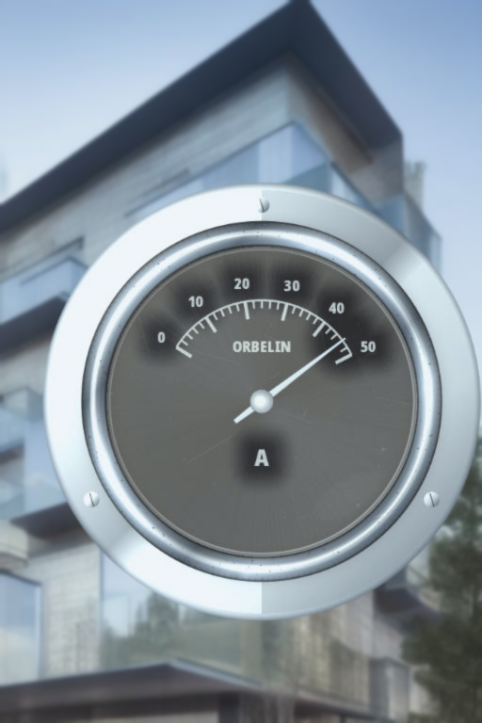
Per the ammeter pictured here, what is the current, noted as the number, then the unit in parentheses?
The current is 46 (A)
